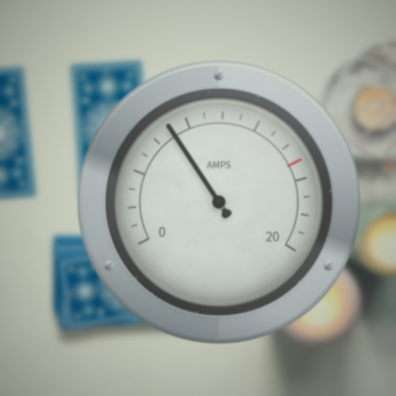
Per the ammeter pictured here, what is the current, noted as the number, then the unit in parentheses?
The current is 7 (A)
